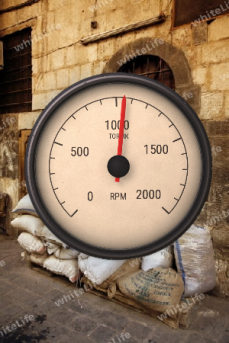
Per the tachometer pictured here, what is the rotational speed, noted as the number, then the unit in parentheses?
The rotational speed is 1050 (rpm)
